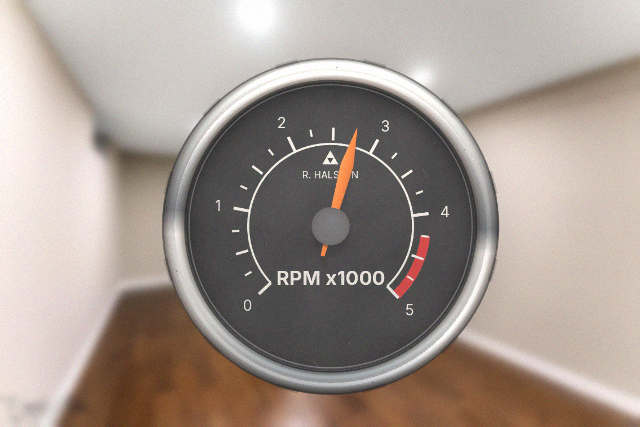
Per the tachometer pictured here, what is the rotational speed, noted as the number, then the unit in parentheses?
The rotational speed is 2750 (rpm)
